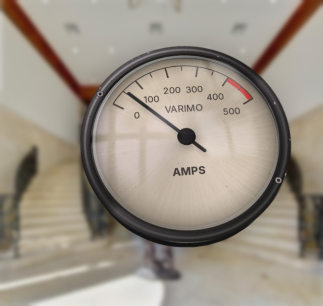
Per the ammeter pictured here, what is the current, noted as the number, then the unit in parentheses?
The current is 50 (A)
